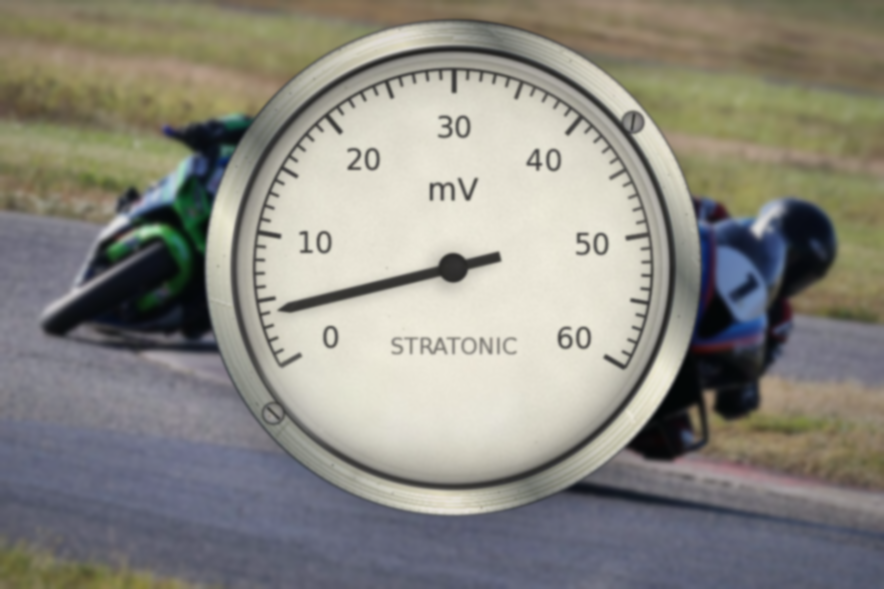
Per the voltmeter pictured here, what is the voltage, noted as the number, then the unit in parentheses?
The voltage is 4 (mV)
